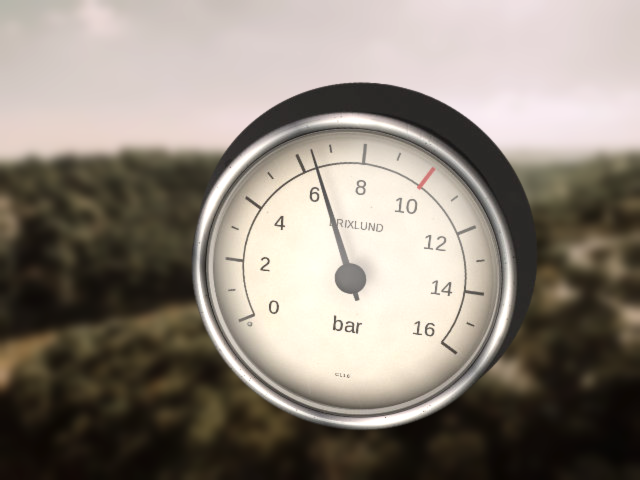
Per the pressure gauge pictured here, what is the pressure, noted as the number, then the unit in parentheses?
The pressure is 6.5 (bar)
